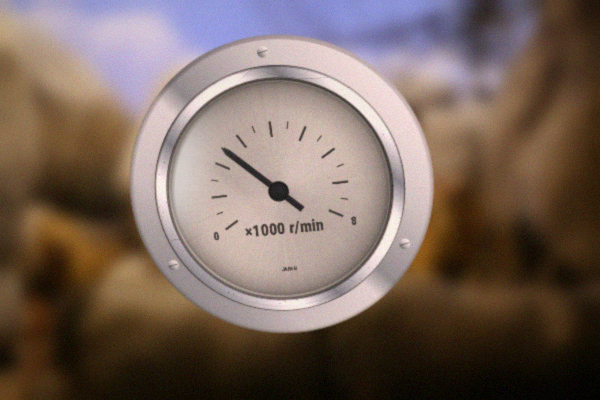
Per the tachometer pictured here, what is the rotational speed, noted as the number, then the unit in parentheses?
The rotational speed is 2500 (rpm)
